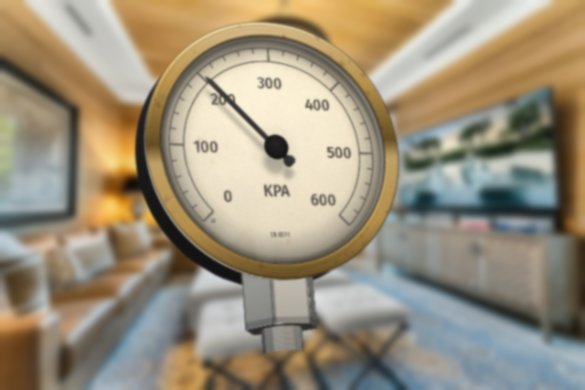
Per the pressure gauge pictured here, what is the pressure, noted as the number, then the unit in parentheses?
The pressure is 200 (kPa)
